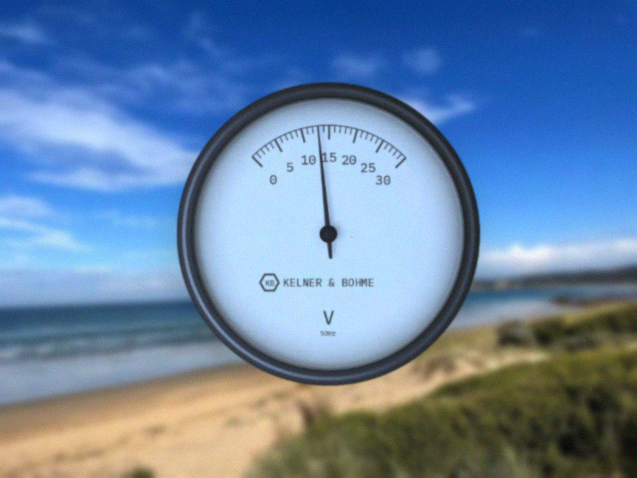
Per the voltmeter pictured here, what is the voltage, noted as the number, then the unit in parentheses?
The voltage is 13 (V)
